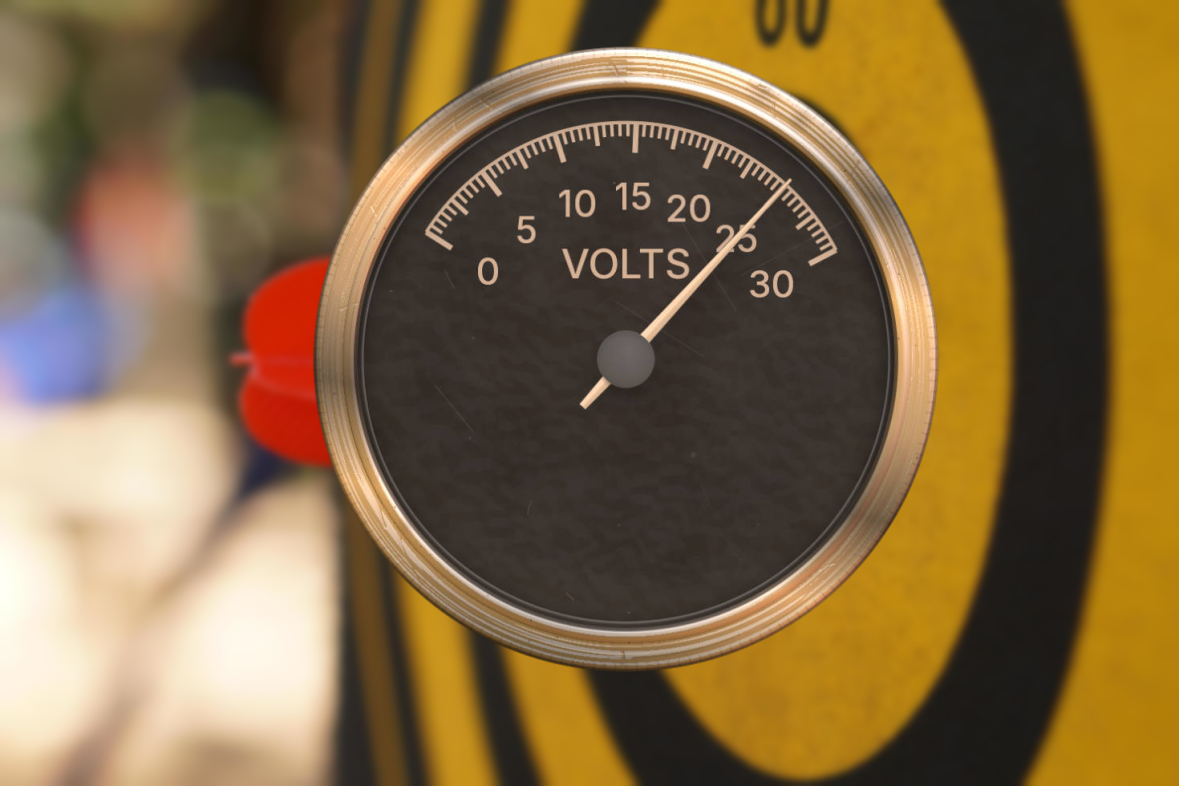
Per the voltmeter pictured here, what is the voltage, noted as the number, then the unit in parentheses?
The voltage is 25 (V)
